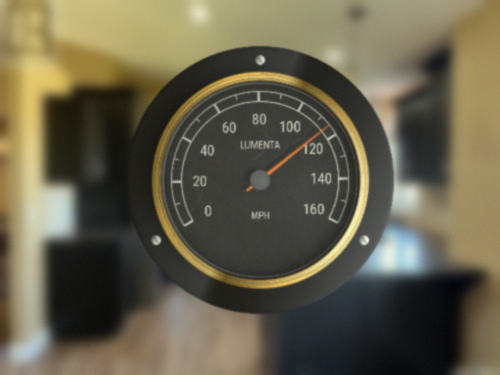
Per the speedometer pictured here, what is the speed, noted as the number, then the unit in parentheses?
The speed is 115 (mph)
